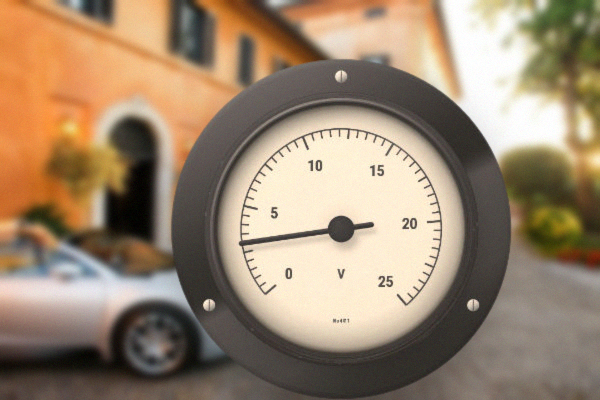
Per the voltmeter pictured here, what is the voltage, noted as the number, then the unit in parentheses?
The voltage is 3 (V)
